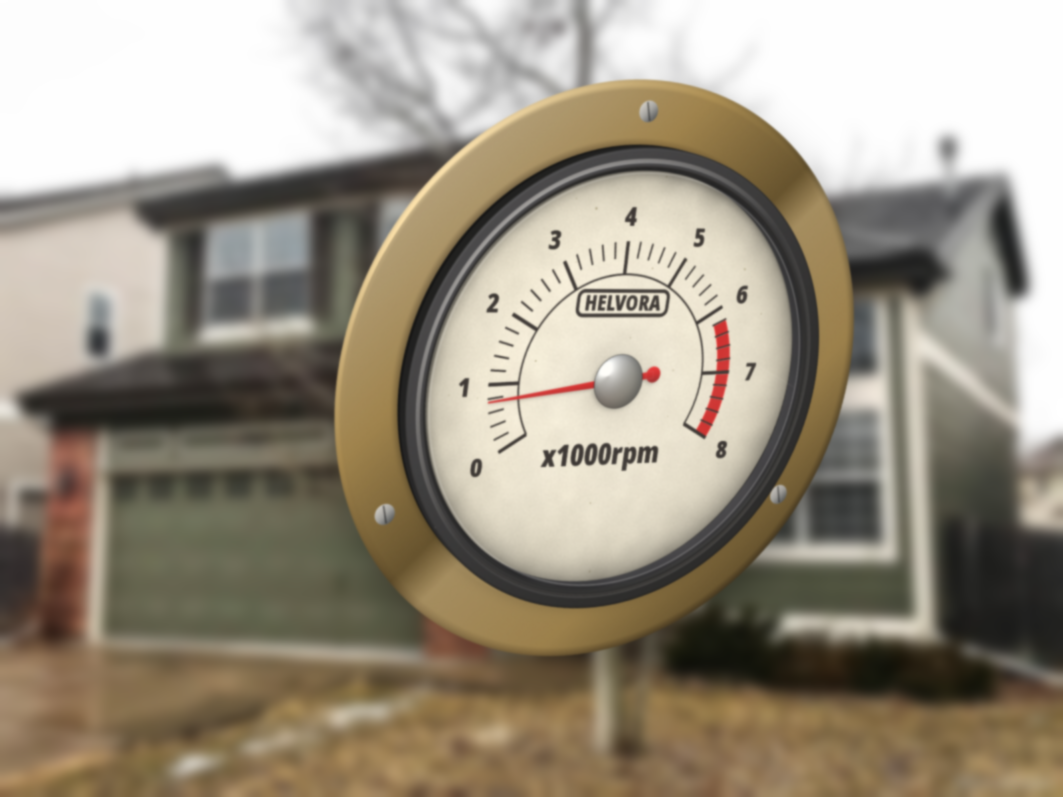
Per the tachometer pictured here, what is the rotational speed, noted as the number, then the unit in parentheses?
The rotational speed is 800 (rpm)
